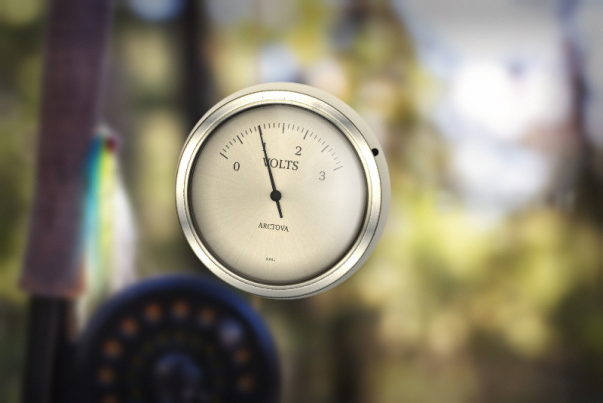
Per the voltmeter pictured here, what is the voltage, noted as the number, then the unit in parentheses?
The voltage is 1 (V)
